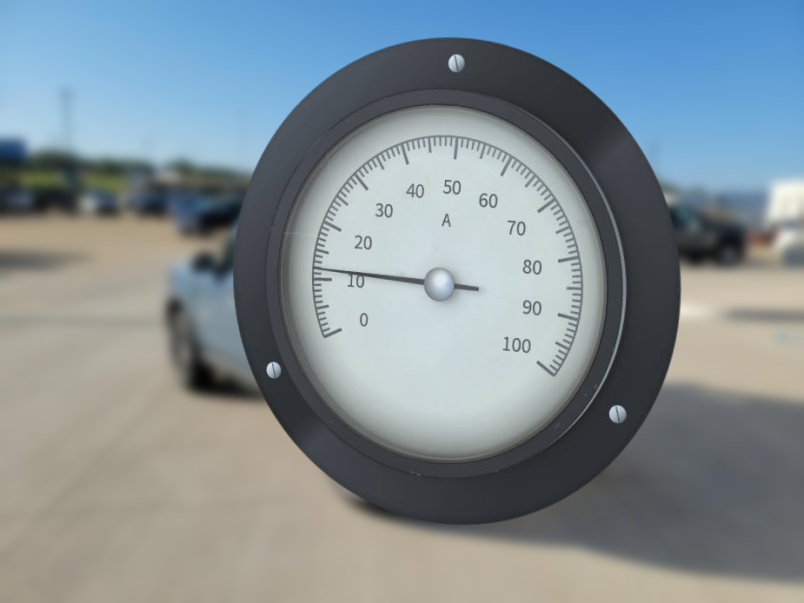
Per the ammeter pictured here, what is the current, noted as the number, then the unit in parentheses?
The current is 12 (A)
